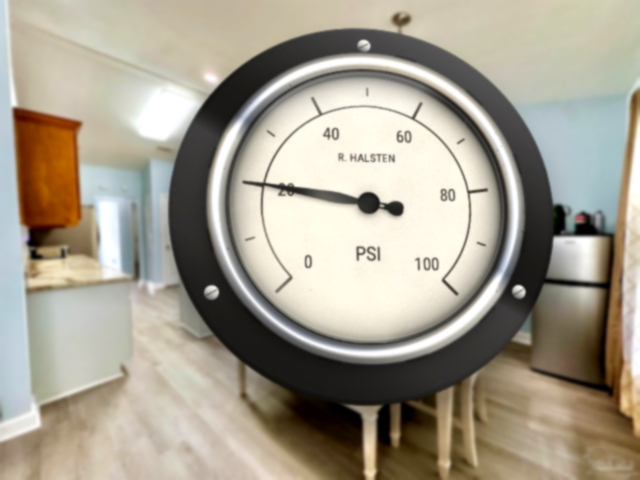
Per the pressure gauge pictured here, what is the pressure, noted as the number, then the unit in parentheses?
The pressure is 20 (psi)
